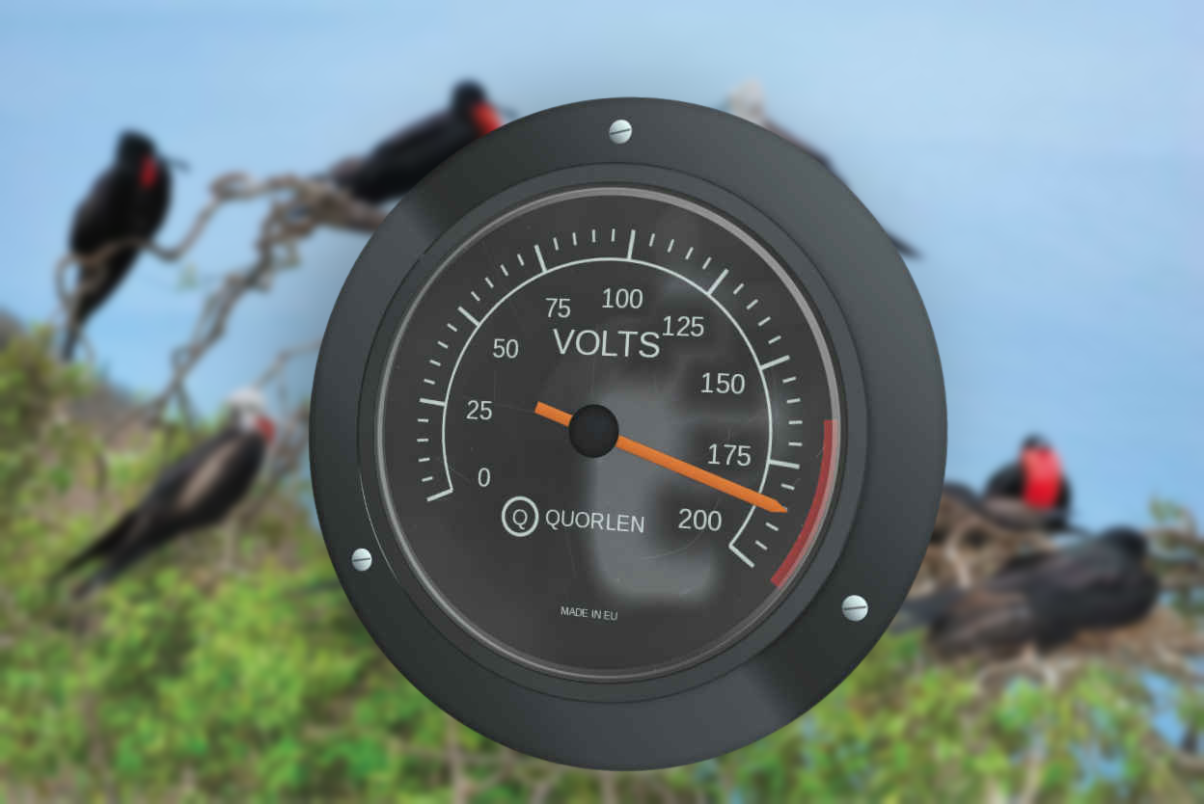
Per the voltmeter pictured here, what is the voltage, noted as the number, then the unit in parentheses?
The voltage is 185 (V)
